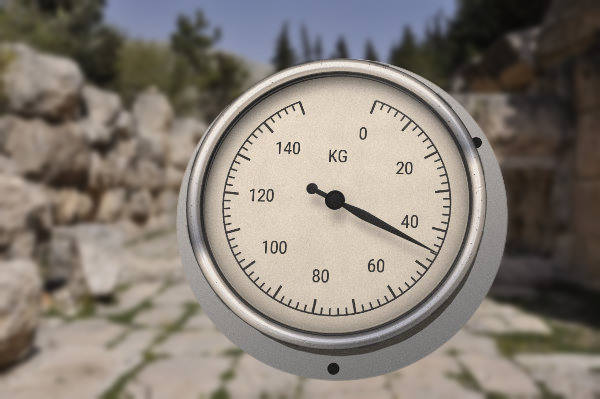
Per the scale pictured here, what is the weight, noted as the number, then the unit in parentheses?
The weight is 46 (kg)
